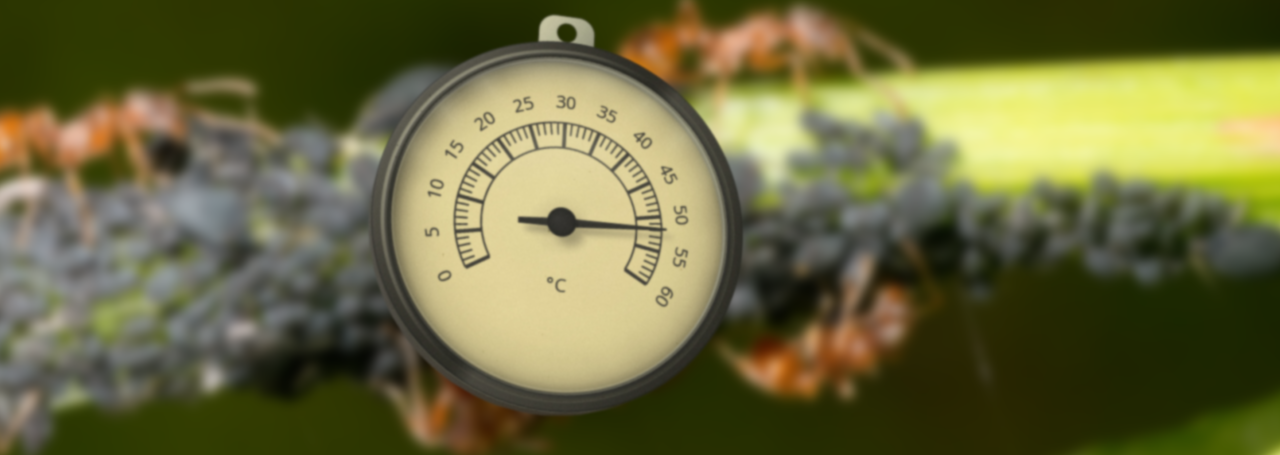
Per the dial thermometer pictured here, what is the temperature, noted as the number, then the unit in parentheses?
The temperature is 52 (°C)
